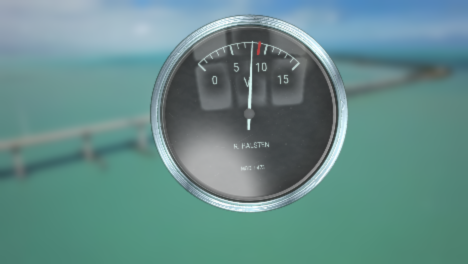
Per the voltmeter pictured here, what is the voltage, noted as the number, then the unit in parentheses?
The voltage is 8 (V)
